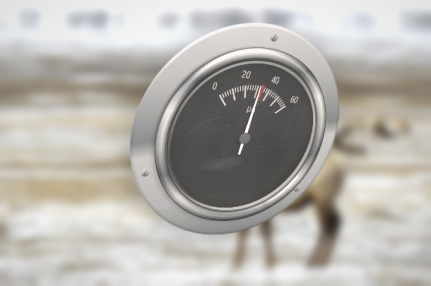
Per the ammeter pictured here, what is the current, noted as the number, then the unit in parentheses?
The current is 30 (µA)
